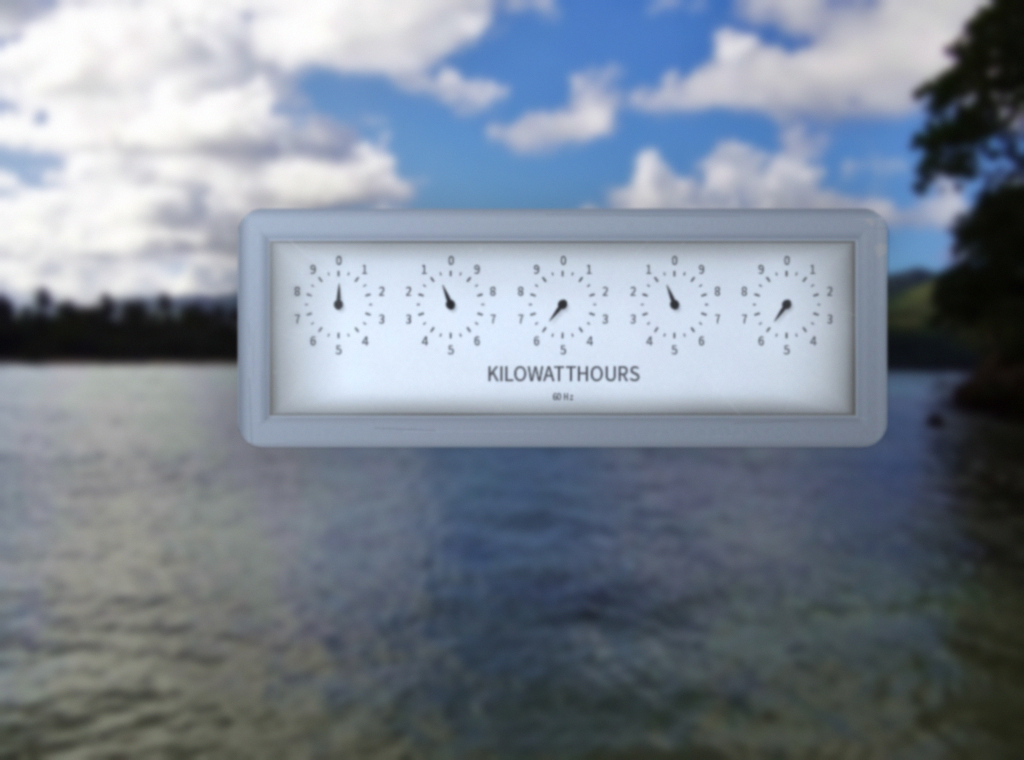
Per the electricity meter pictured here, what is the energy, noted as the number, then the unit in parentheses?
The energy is 606 (kWh)
